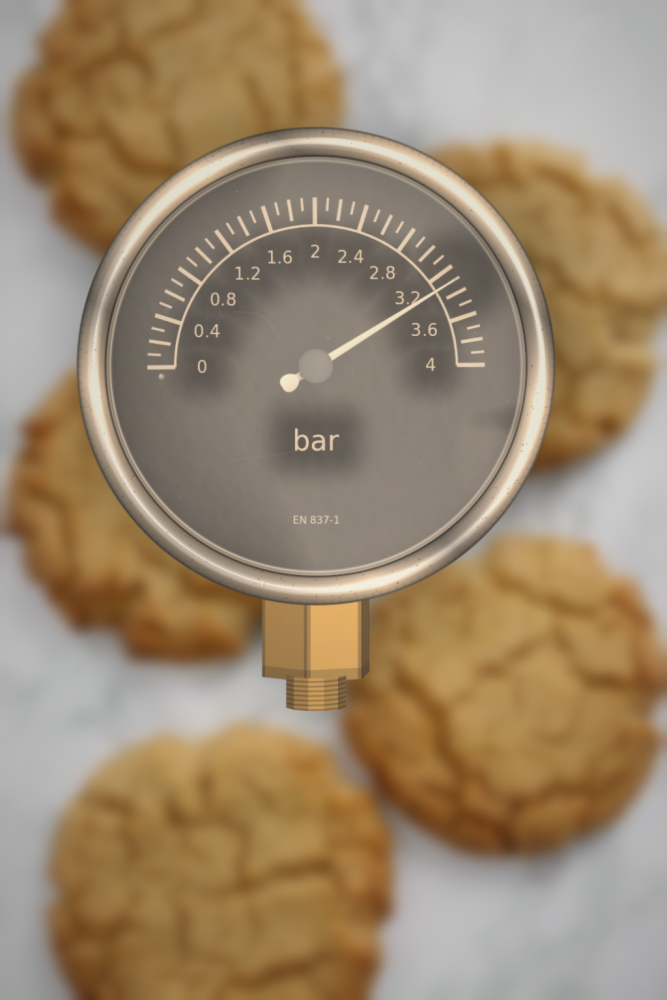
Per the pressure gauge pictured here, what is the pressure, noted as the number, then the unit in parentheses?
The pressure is 3.3 (bar)
